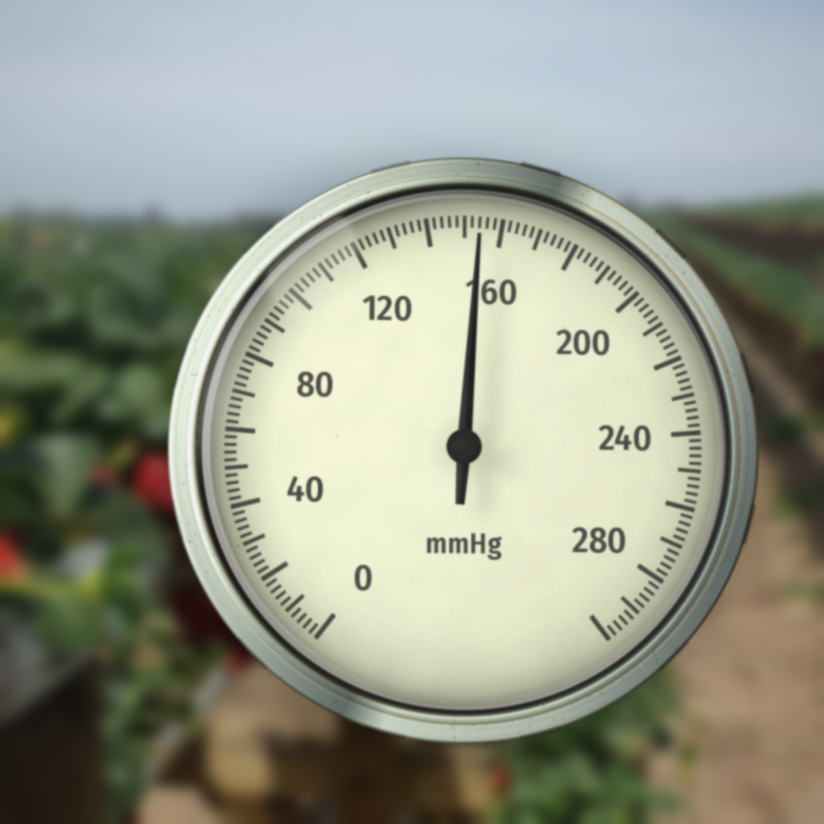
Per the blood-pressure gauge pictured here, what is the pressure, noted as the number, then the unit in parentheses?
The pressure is 154 (mmHg)
